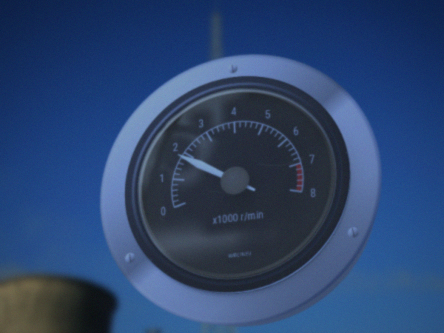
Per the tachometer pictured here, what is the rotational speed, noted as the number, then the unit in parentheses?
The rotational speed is 1800 (rpm)
